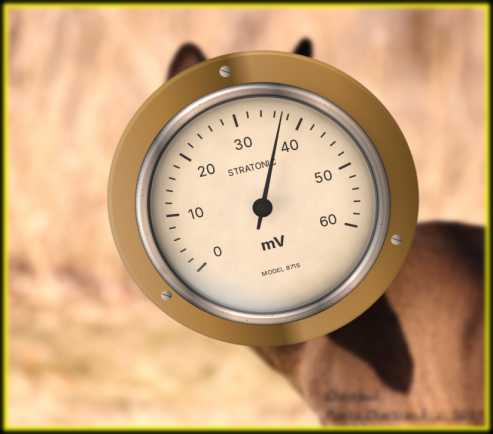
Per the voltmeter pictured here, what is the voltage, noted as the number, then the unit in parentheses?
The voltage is 37 (mV)
